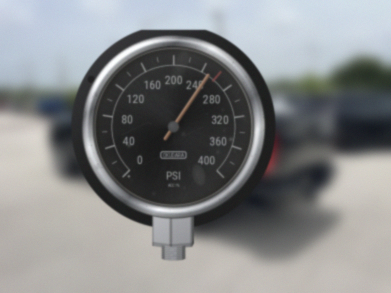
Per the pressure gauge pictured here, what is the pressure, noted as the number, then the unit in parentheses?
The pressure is 250 (psi)
